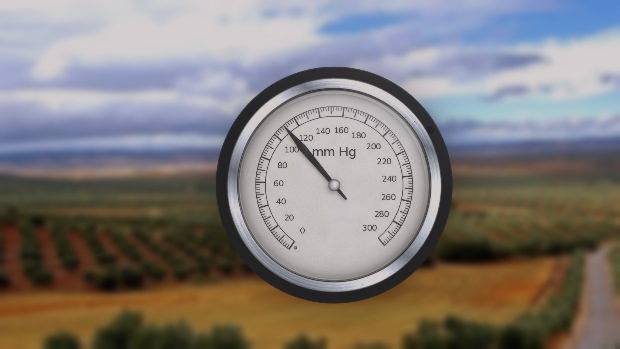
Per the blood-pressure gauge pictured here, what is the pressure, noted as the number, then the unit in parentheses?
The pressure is 110 (mmHg)
